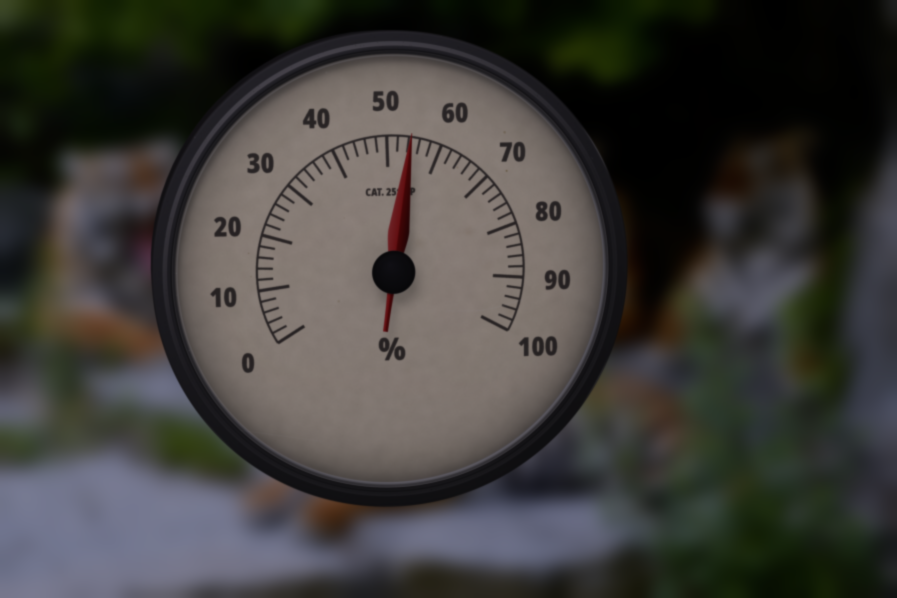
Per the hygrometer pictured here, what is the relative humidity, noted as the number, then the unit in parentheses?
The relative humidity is 54 (%)
